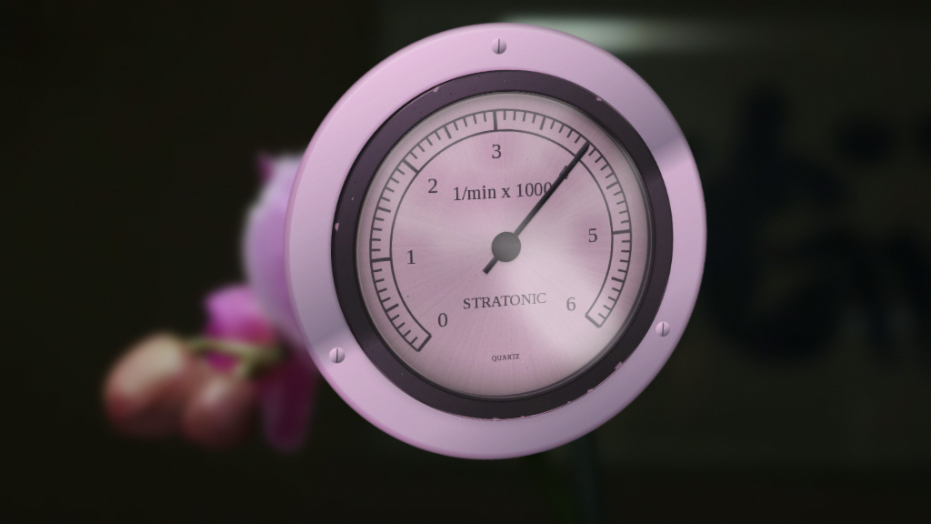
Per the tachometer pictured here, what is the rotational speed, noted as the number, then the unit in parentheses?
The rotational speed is 4000 (rpm)
